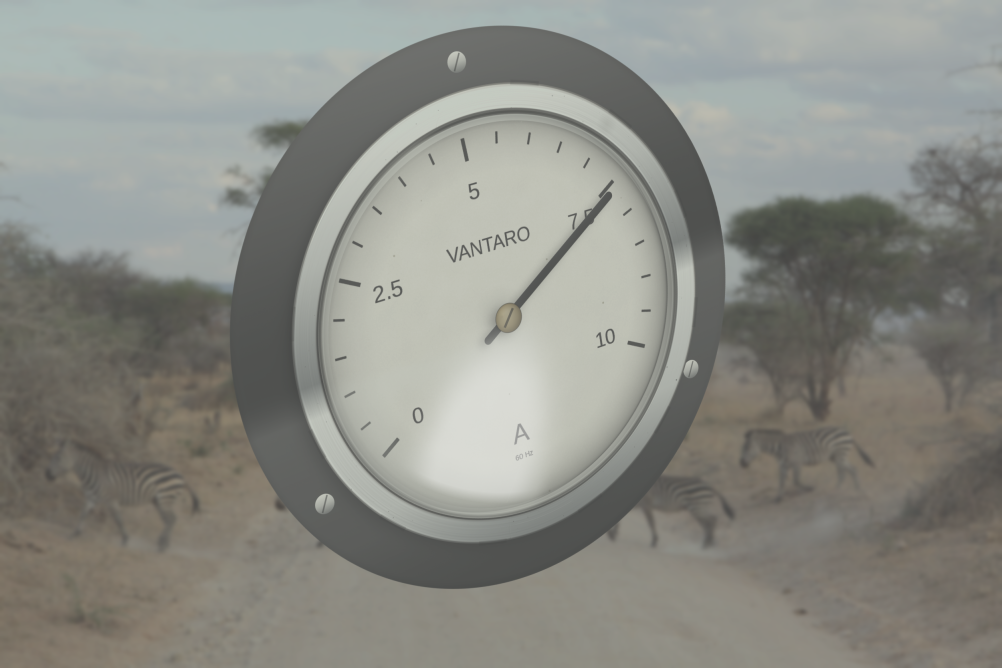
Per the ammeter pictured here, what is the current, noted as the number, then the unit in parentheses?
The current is 7.5 (A)
